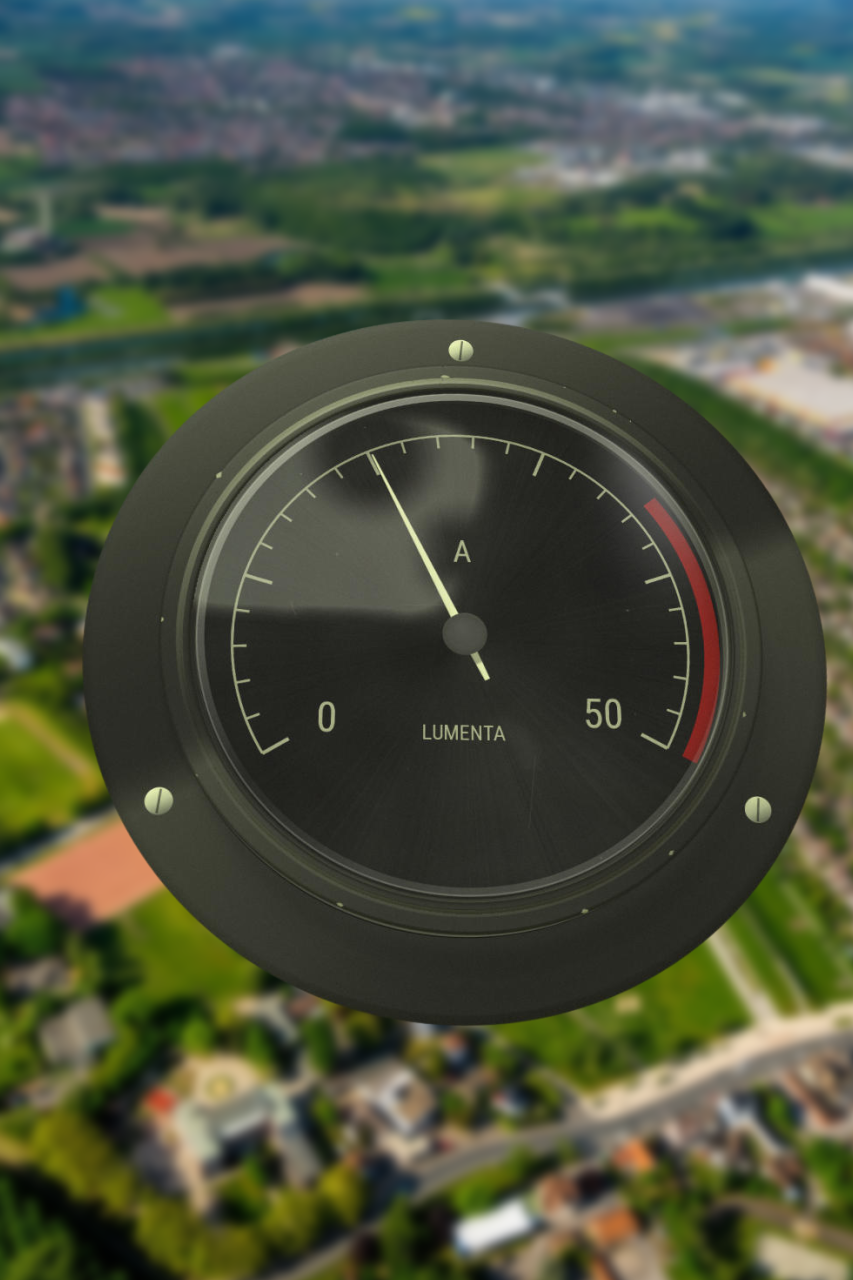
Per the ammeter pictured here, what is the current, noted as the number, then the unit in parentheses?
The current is 20 (A)
